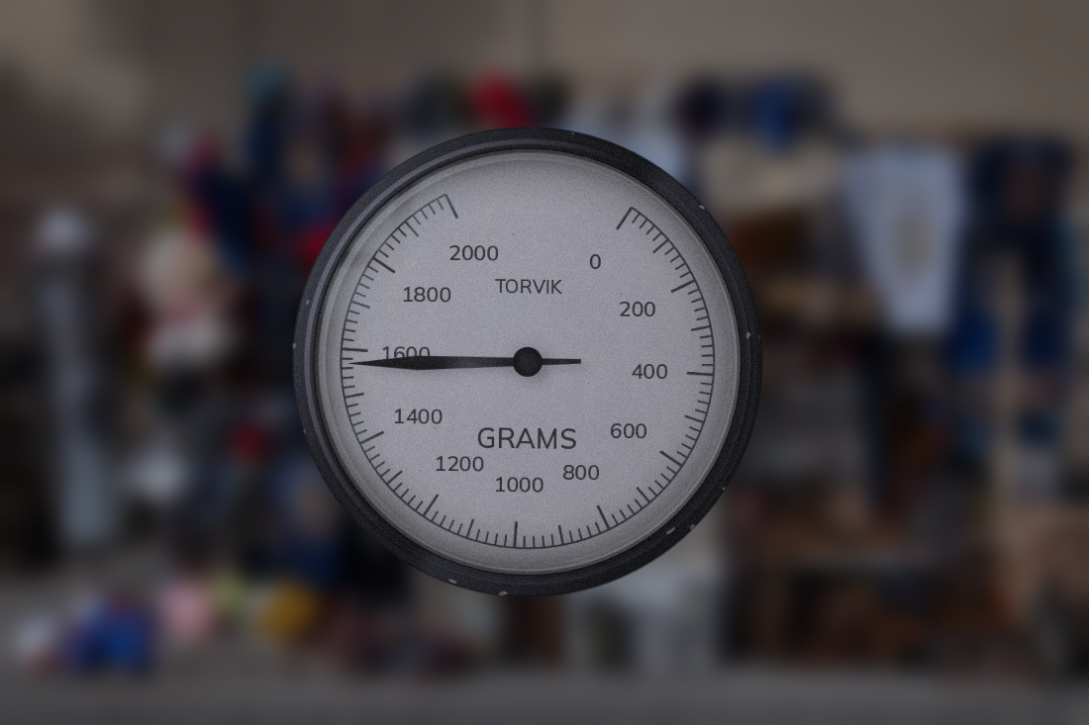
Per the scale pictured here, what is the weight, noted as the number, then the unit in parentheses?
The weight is 1570 (g)
